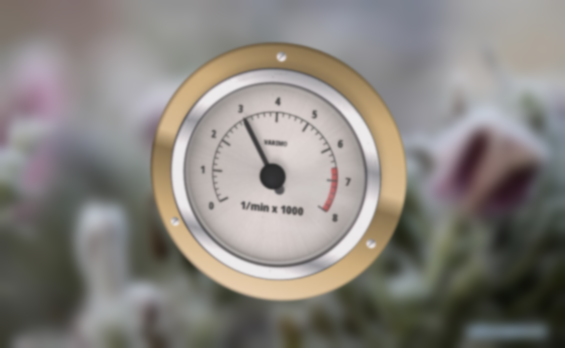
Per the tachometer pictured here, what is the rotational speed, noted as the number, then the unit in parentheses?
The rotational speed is 3000 (rpm)
